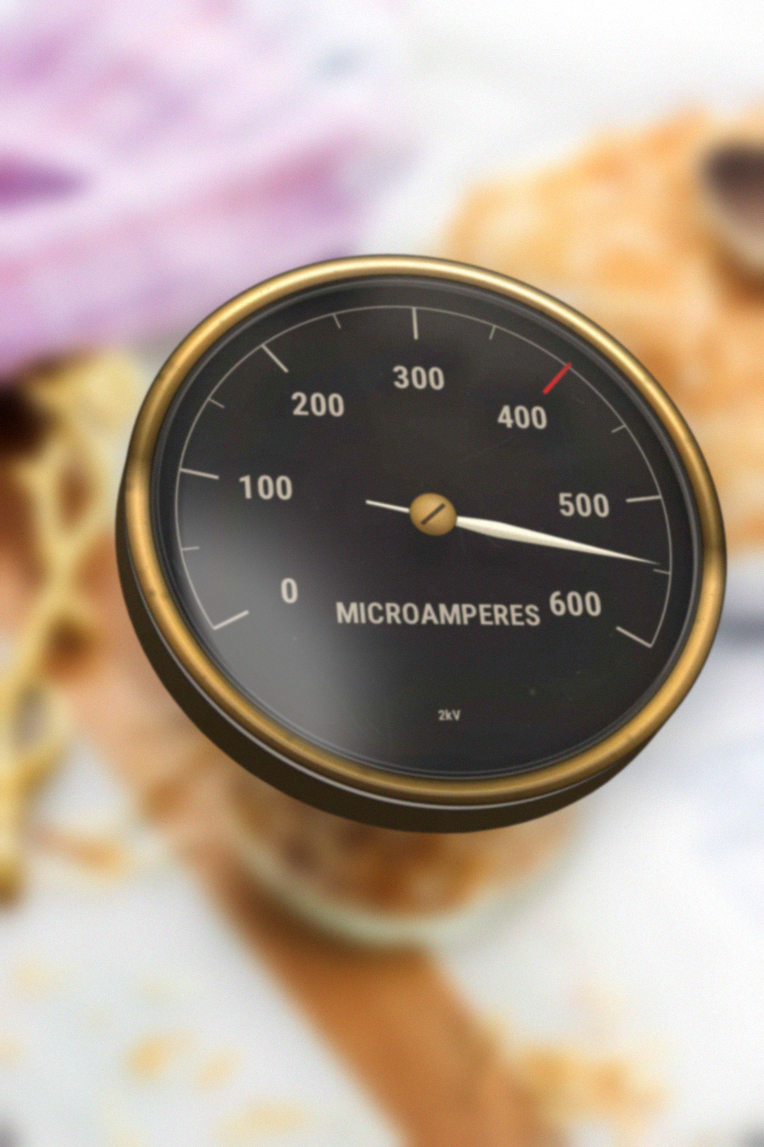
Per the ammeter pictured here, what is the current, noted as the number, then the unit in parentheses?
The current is 550 (µA)
